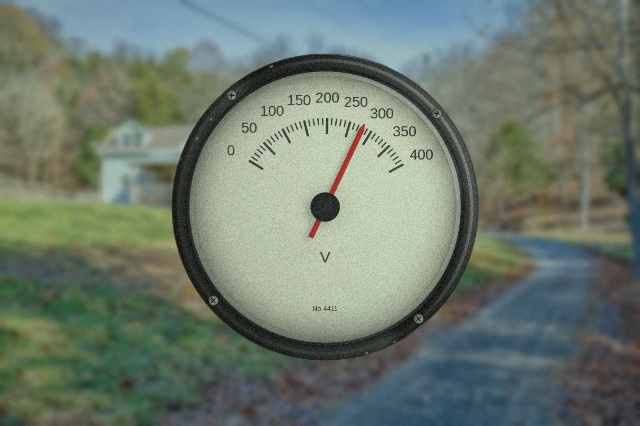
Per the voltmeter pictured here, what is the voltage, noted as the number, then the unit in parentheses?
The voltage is 280 (V)
